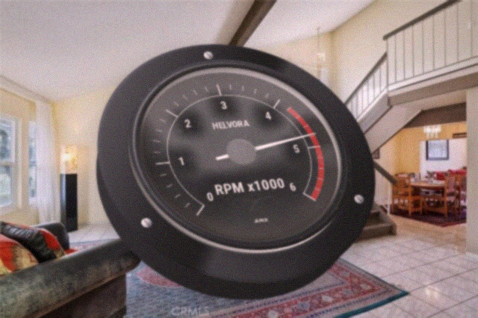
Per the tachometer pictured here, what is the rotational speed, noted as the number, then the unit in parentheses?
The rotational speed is 4800 (rpm)
